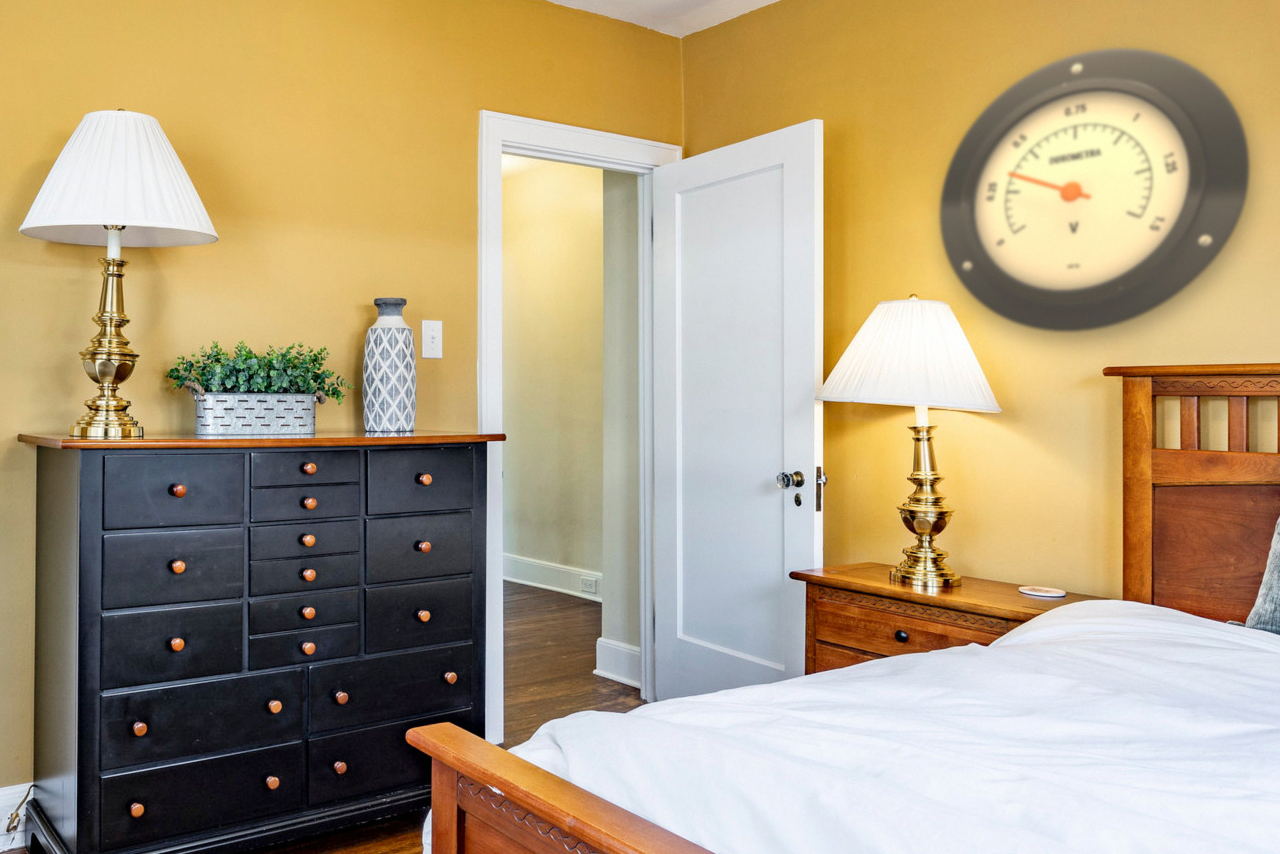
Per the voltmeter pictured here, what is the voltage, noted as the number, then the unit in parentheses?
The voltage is 0.35 (V)
